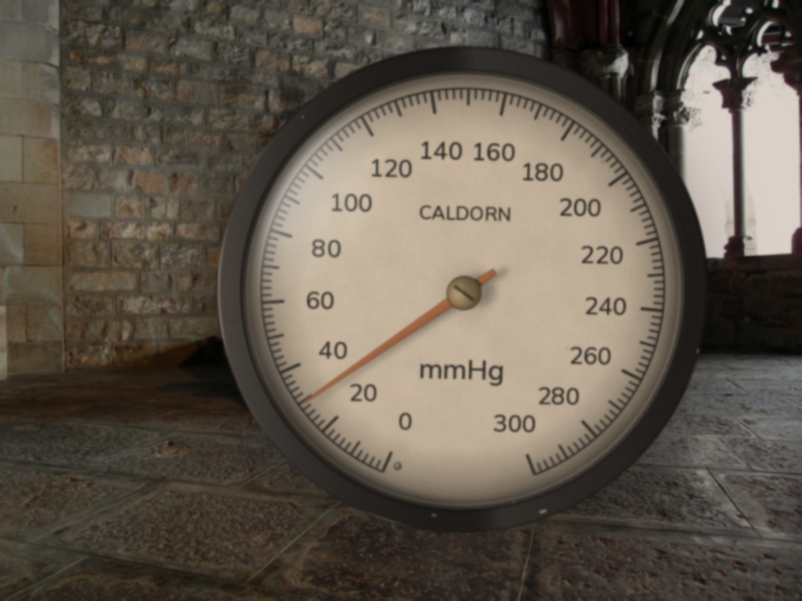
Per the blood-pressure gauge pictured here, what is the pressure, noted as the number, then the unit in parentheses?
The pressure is 30 (mmHg)
